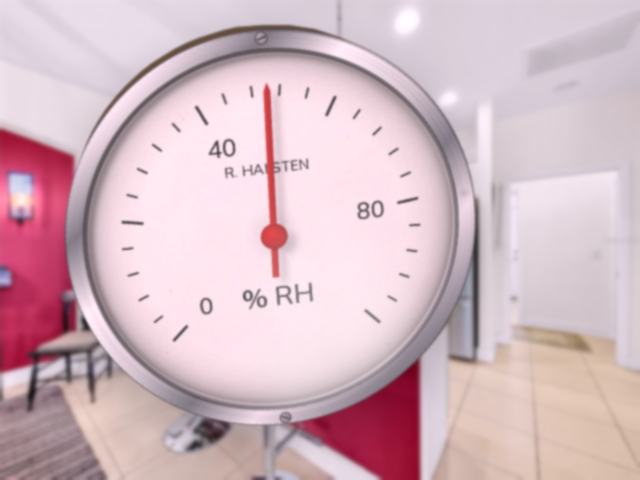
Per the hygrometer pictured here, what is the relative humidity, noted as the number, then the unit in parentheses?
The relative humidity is 50 (%)
